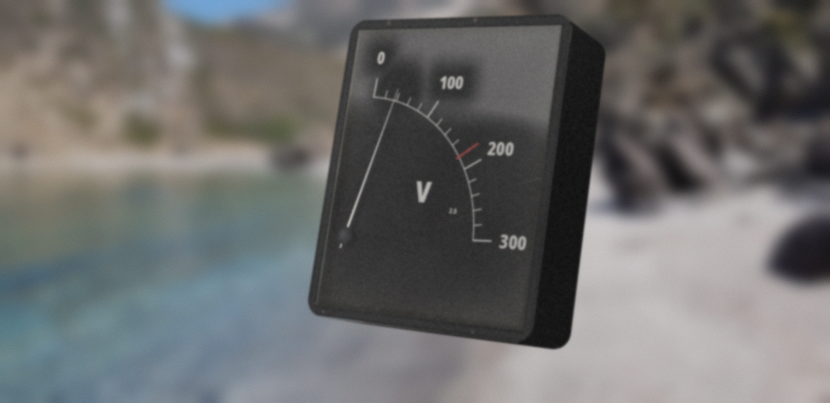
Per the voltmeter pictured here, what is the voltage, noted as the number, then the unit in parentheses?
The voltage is 40 (V)
